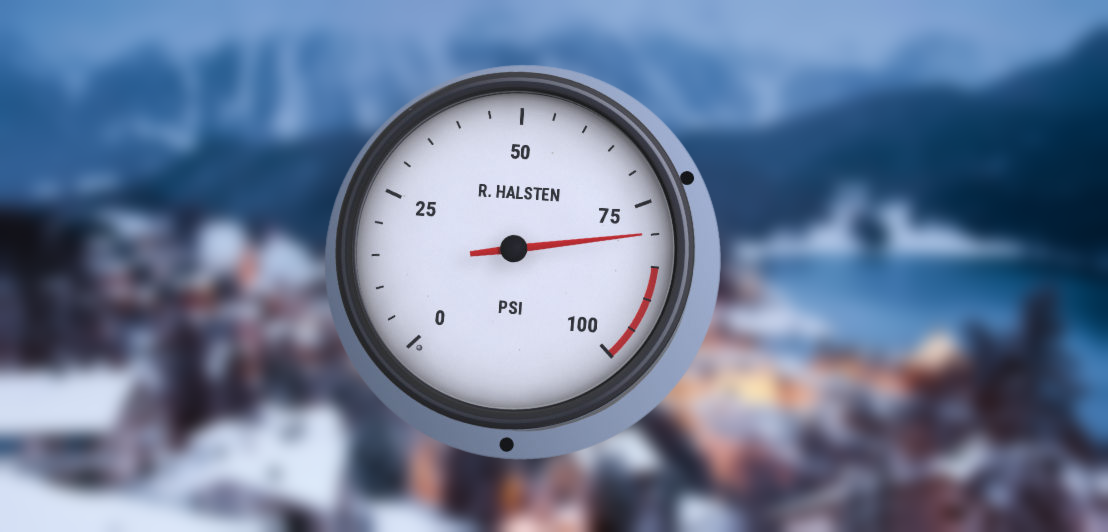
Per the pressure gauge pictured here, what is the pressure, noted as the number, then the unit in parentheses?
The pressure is 80 (psi)
